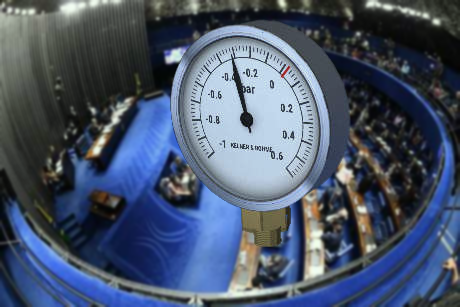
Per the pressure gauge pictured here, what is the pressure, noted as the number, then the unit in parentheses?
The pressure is -0.3 (bar)
